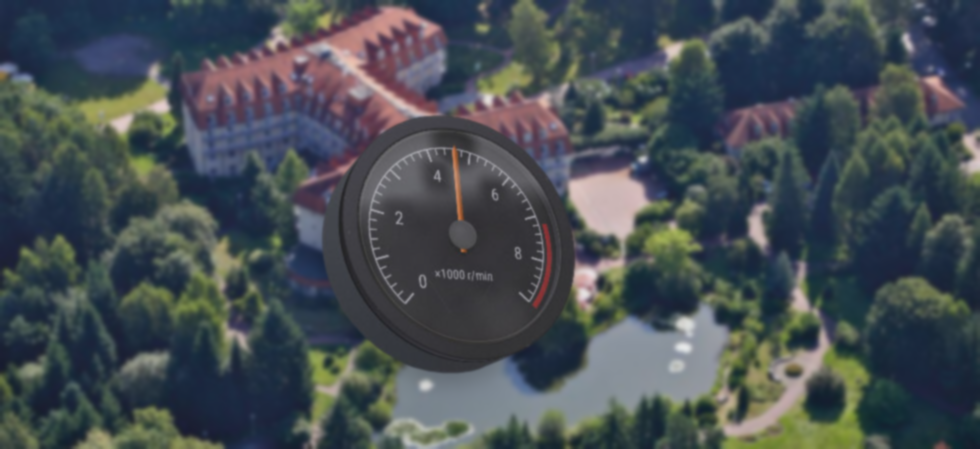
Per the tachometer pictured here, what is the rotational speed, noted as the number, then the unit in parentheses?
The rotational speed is 4600 (rpm)
